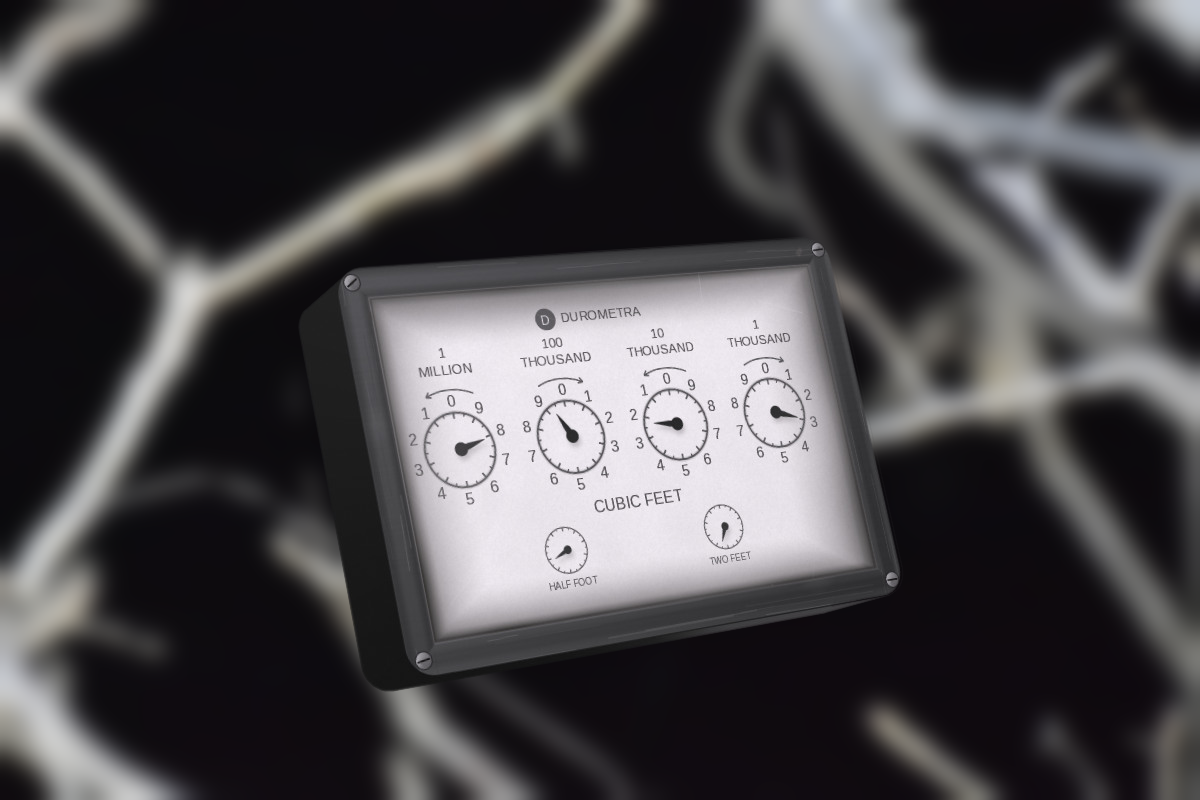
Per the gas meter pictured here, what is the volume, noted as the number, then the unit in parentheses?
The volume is 792300 (ft³)
